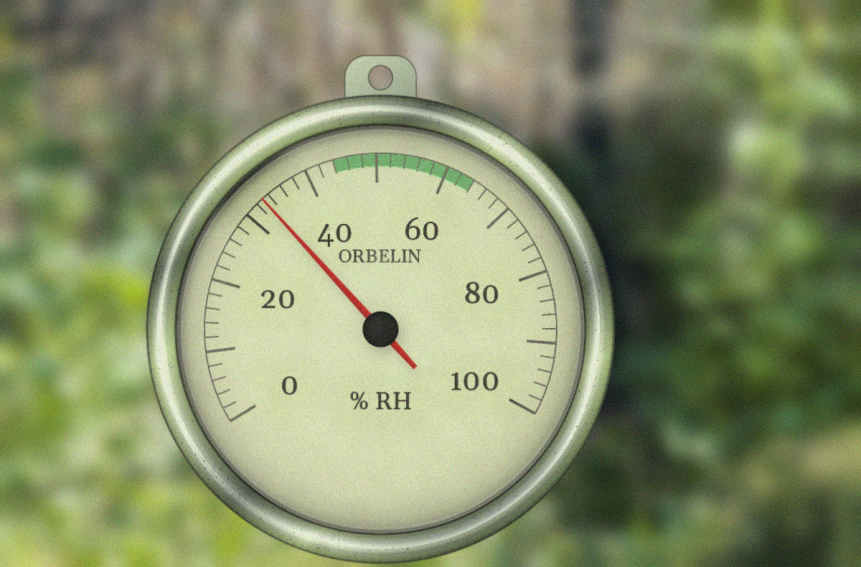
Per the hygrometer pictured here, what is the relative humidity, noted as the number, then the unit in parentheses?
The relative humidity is 33 (%)
